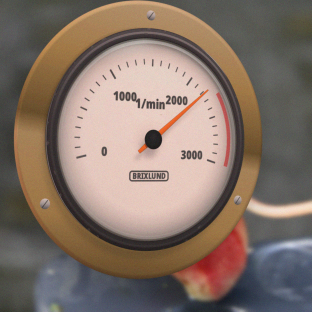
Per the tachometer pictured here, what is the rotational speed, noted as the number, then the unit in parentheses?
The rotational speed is 2200 (rpm)
